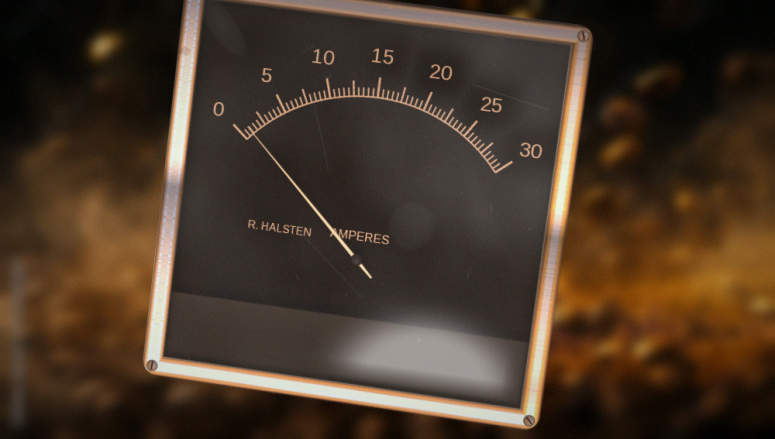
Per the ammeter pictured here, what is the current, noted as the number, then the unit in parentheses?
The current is 1 (A)
